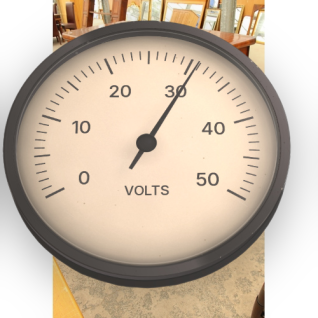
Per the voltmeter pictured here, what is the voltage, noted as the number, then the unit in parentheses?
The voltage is 31 (V)
